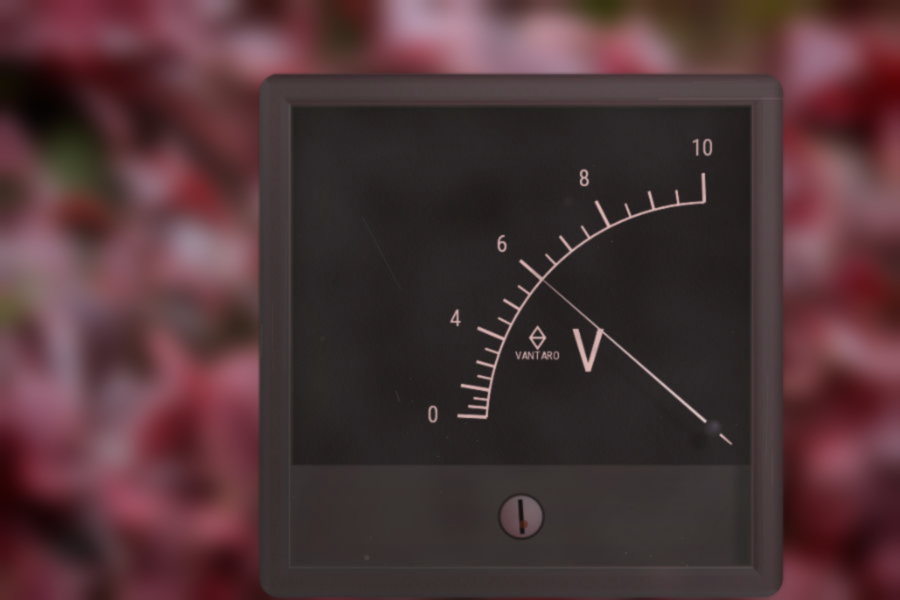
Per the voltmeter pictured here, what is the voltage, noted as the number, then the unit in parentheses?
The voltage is 6 (V)
